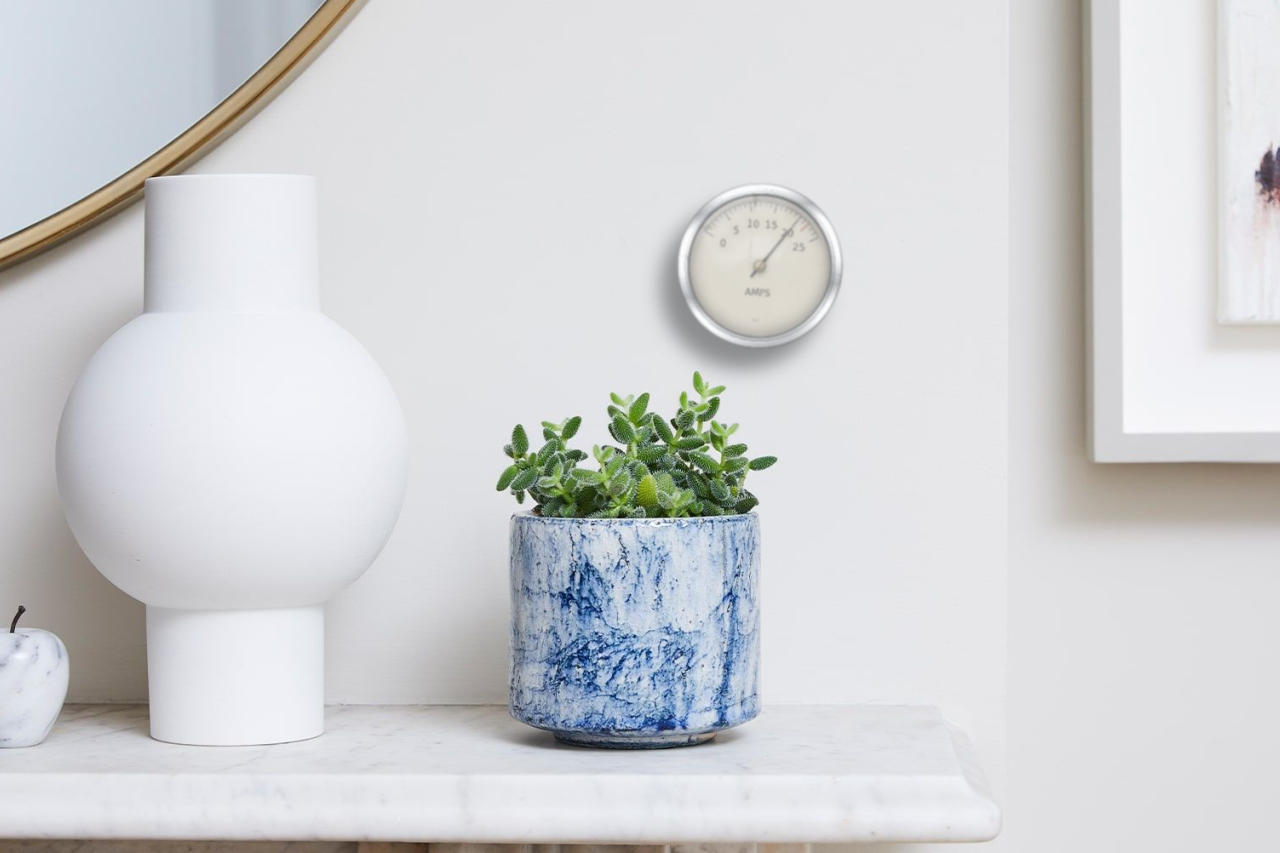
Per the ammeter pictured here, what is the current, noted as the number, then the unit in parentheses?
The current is 20 (A)
